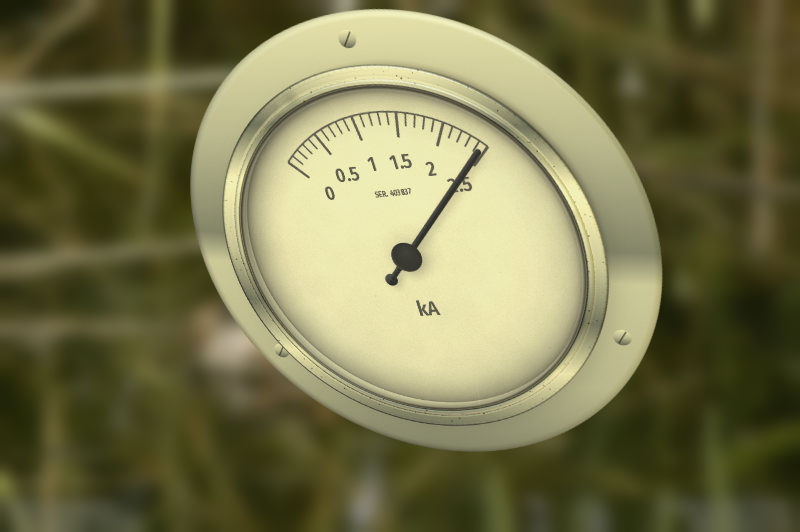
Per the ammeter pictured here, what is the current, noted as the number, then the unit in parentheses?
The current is 2.45 (kA)
